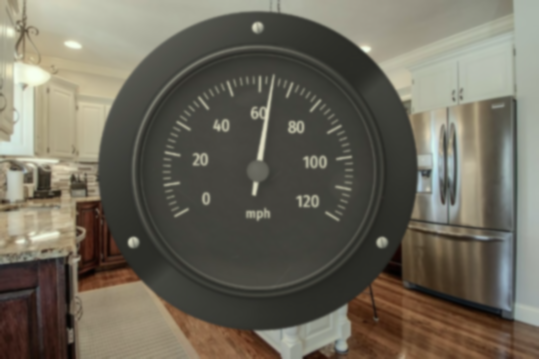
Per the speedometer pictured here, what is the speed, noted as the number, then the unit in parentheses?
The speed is 64 (mph)
